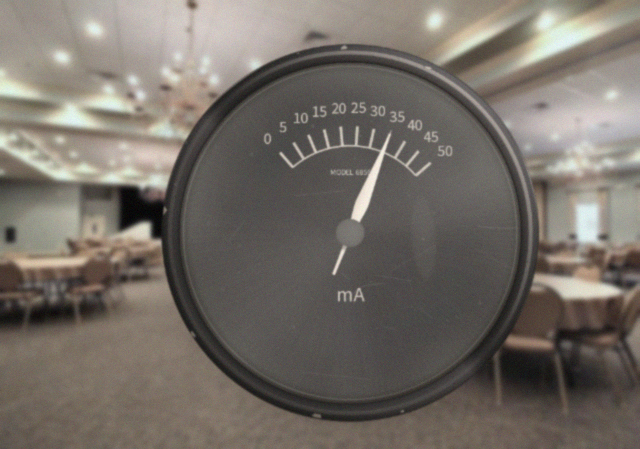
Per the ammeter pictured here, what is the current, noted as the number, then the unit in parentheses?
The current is 35 (mA)
